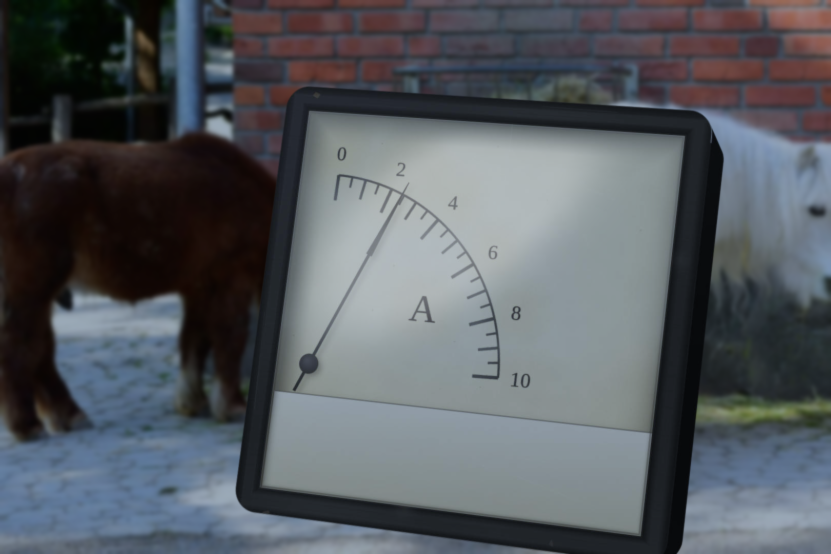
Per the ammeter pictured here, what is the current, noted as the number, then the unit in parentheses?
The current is 2.5 (A)
